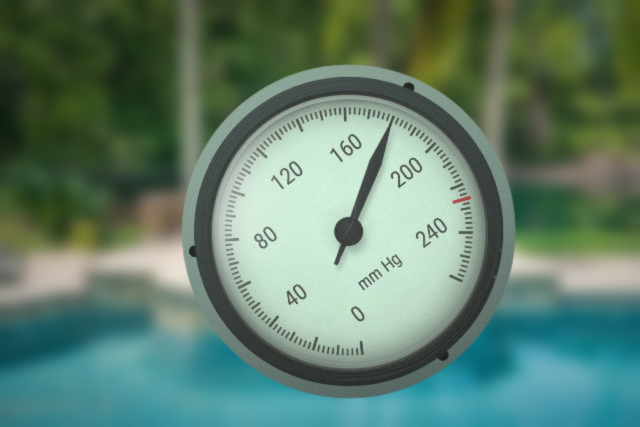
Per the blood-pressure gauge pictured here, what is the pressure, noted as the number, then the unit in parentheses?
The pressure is 180 (mmHg)
